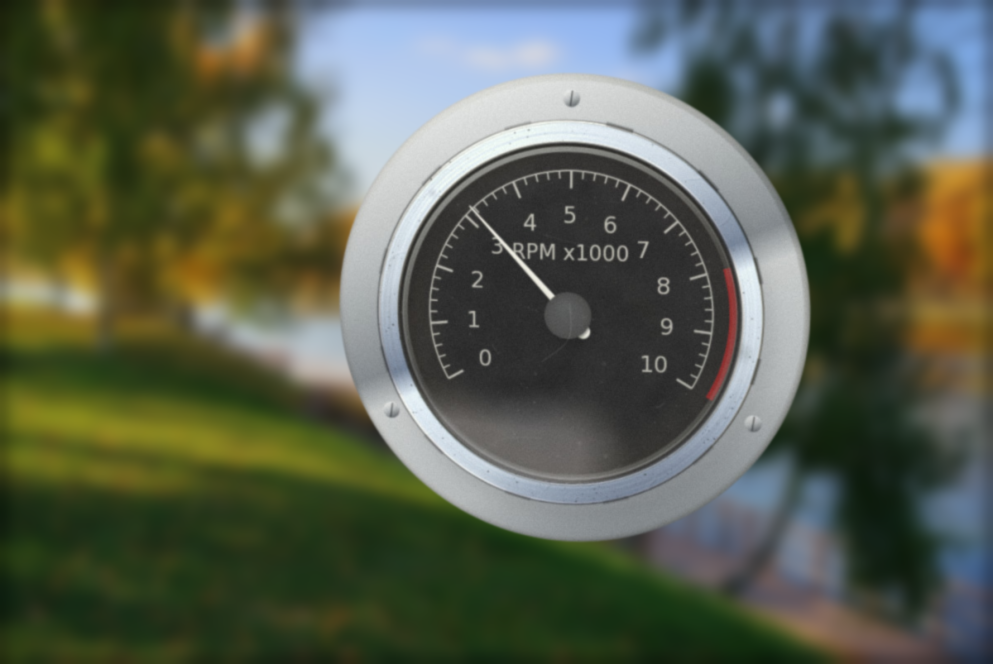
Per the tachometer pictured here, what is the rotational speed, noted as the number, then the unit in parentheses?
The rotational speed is 3200 (rpm)
